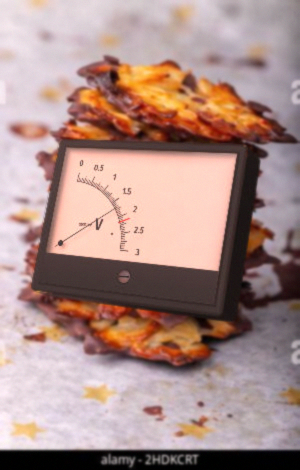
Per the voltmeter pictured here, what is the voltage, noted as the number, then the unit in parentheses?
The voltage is 1.75 (V)
